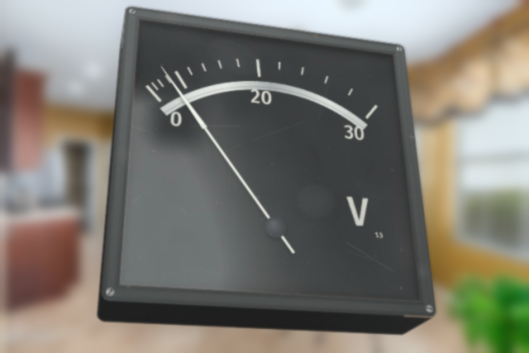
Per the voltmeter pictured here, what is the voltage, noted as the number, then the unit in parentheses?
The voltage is 8 (V)
